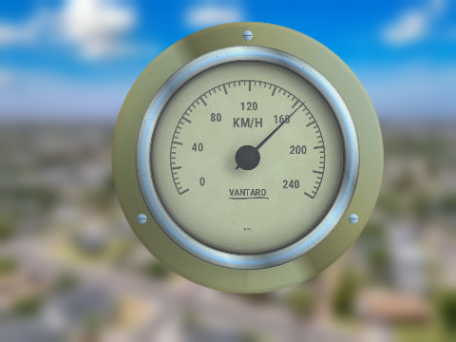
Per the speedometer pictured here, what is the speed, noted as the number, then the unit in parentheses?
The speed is 164 (km/h)
